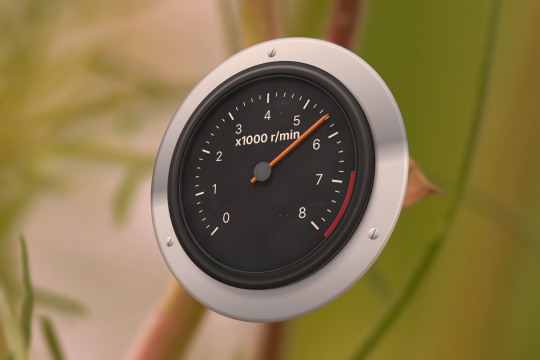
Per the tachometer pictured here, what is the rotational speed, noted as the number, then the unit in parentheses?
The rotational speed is 5600 (rpm)
